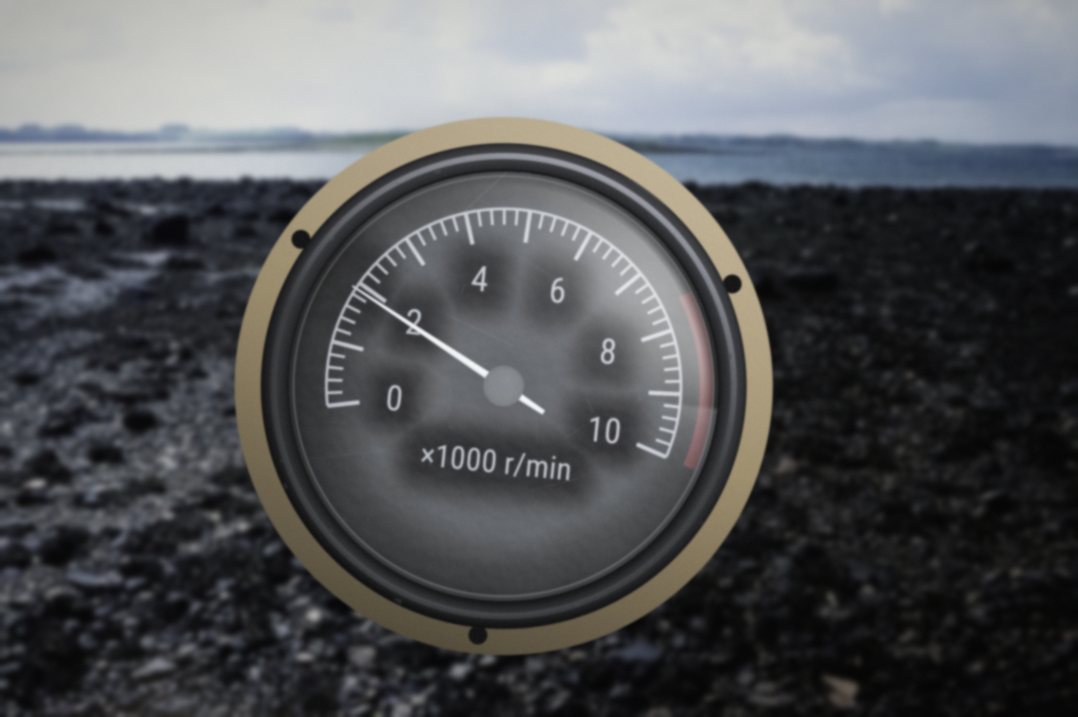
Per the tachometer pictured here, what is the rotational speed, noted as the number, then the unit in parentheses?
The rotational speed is 1900 (rpm)
